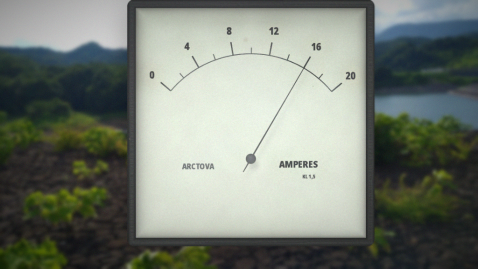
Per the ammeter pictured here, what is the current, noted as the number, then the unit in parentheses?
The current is 16 (A)
